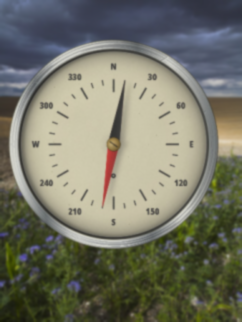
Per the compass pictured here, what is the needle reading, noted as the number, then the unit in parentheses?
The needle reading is 190 (°)
